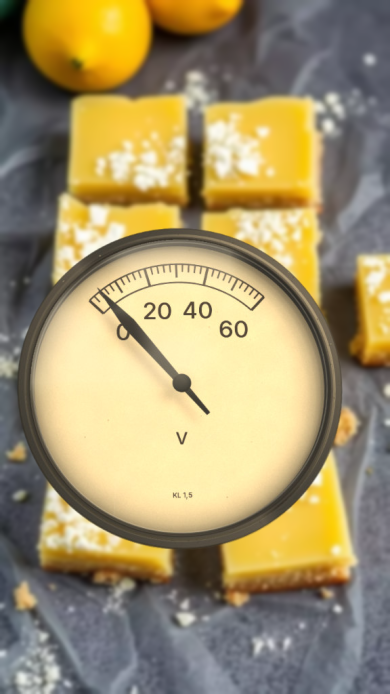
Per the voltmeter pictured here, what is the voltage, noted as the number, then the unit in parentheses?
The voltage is 4 (V)
